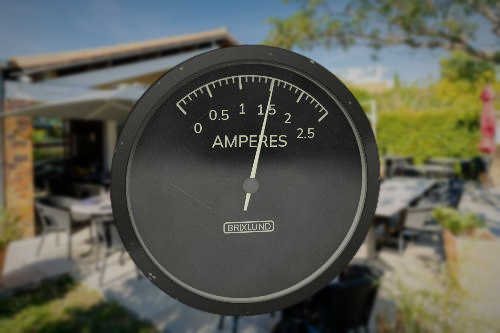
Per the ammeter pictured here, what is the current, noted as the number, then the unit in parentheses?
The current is 1.5 (A)
